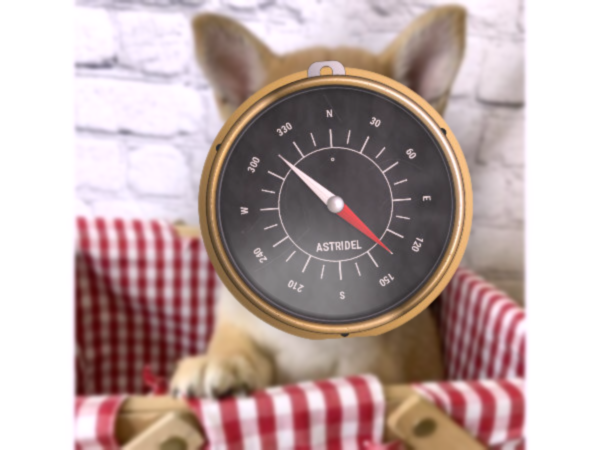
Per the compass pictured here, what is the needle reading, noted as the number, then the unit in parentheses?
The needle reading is 135 (°)
